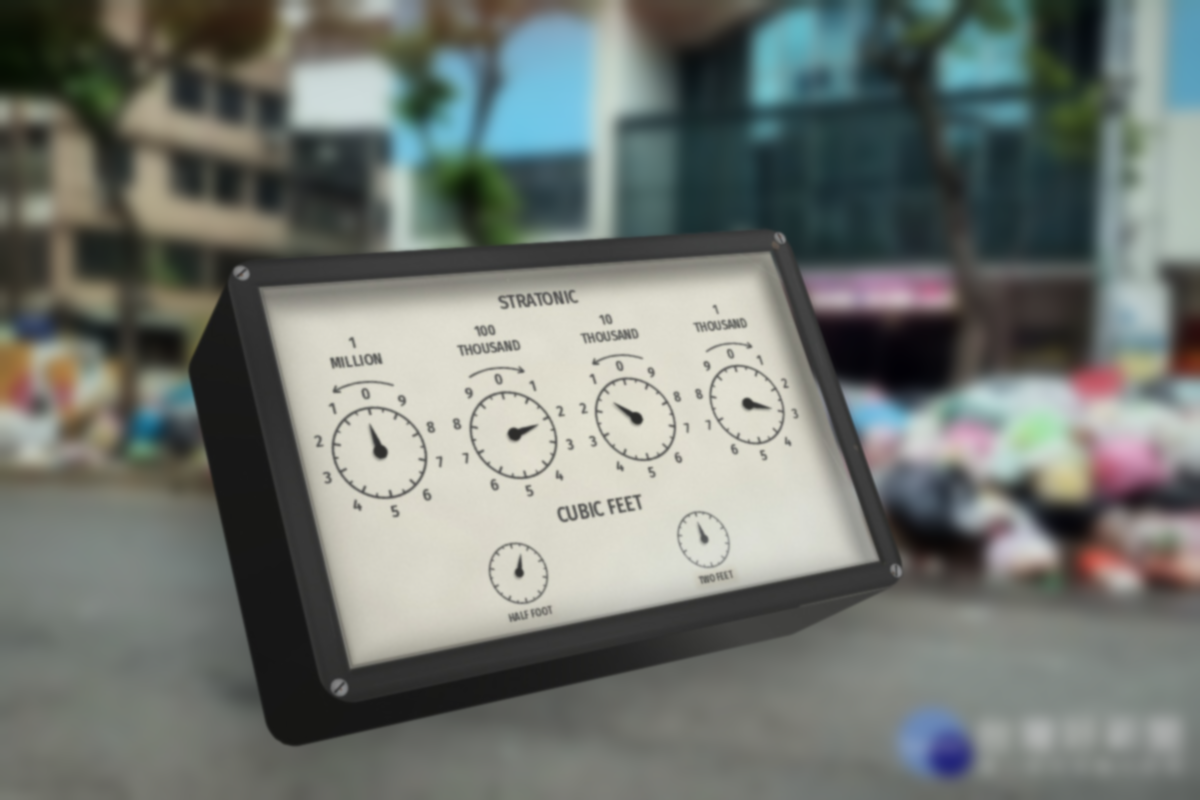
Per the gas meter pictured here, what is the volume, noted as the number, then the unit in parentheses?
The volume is 21300 (ft³)
